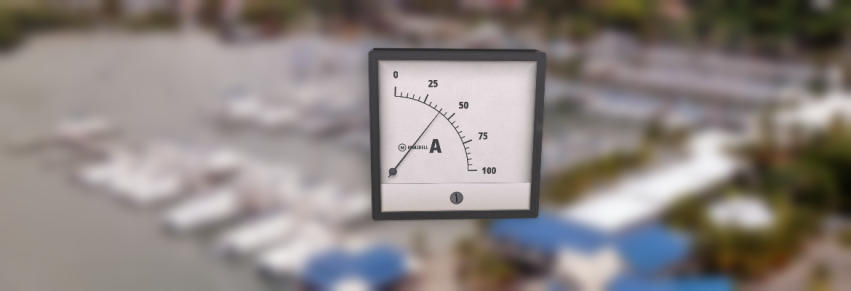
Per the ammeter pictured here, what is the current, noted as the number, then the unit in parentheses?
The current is 40 (A)
